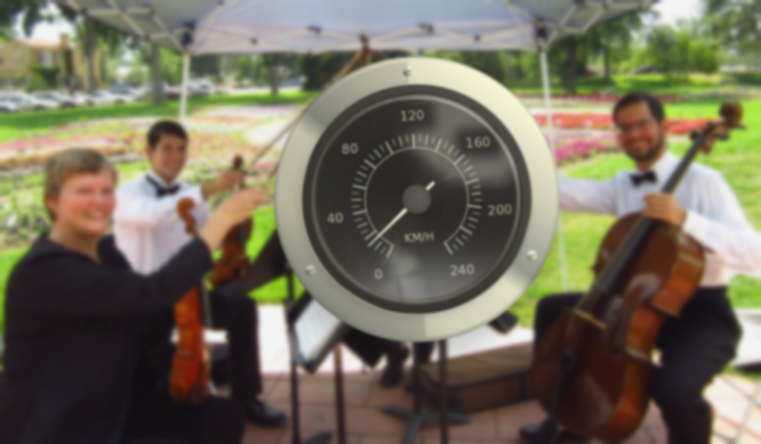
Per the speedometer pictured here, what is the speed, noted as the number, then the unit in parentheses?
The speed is 15 (km/h)
